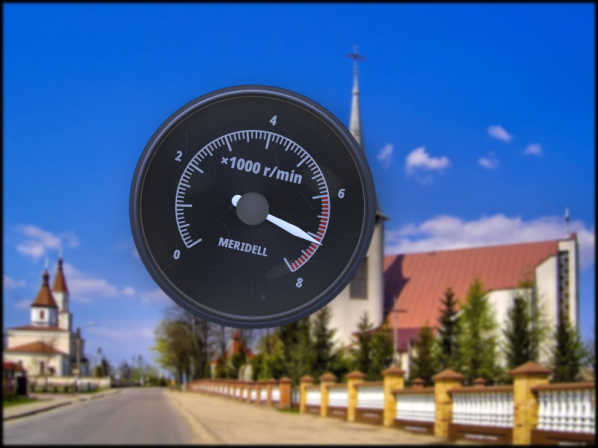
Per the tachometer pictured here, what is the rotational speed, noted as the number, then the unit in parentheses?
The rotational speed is 7100 (rpm)
